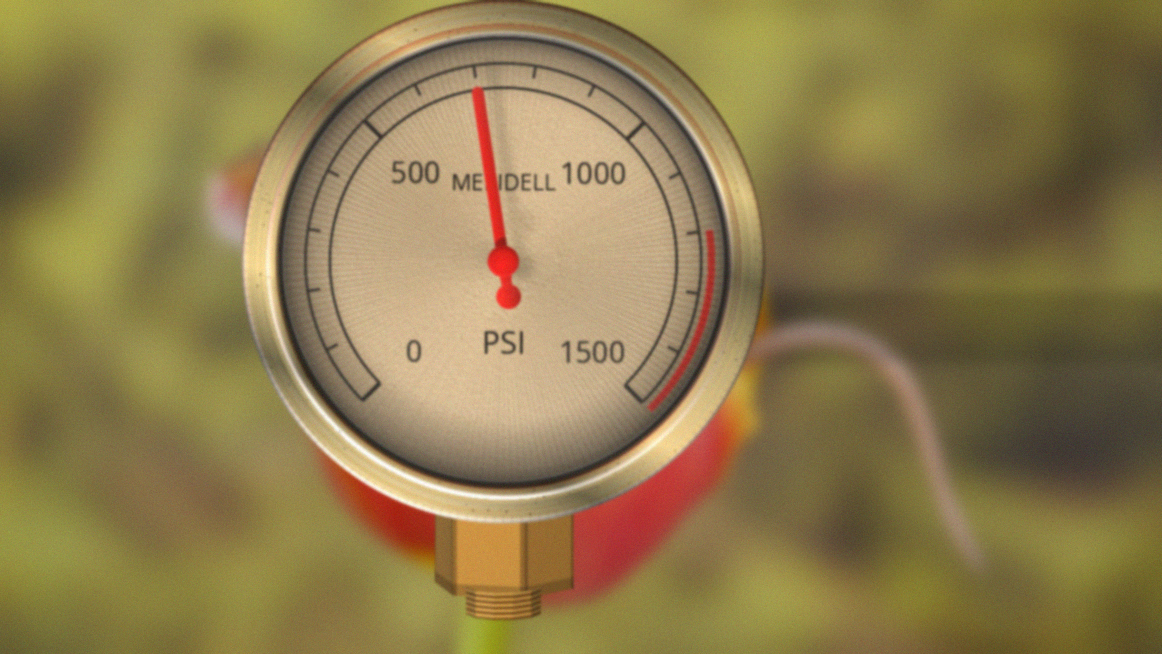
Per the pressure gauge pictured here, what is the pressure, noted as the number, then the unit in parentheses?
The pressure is 700 (psi)
